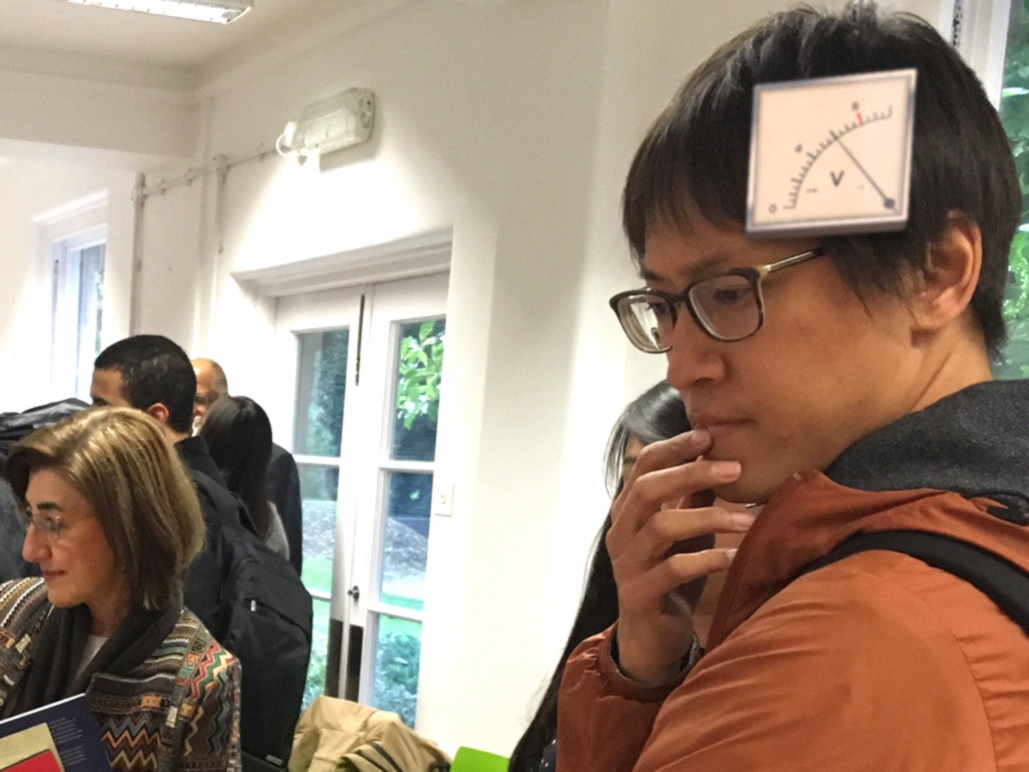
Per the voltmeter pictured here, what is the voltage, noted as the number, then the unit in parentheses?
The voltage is 6 (V)
